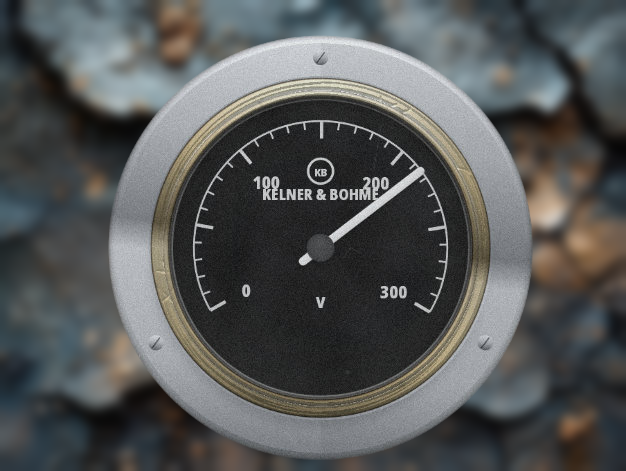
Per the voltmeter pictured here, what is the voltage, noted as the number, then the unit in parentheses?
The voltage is 215 (V)
